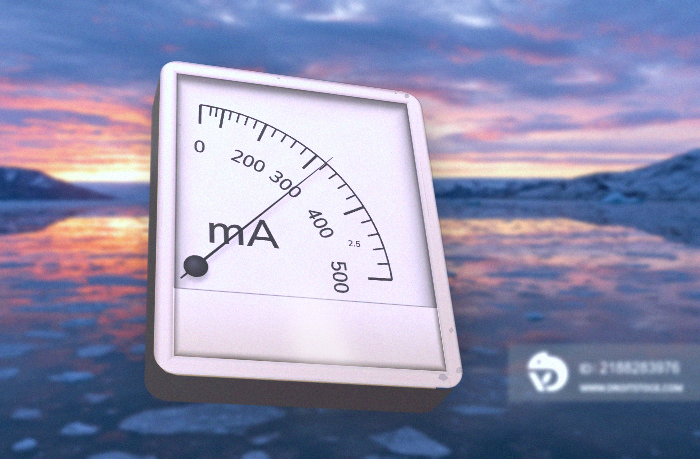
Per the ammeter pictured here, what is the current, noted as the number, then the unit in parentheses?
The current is 320 (mA)
